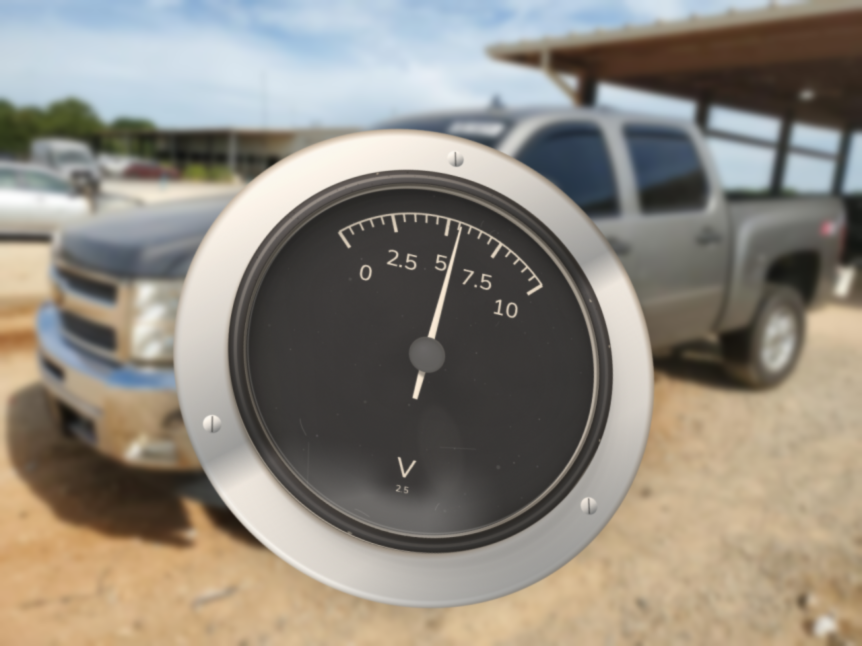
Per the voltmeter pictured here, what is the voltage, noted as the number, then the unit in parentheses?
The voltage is 5.5 (V)
